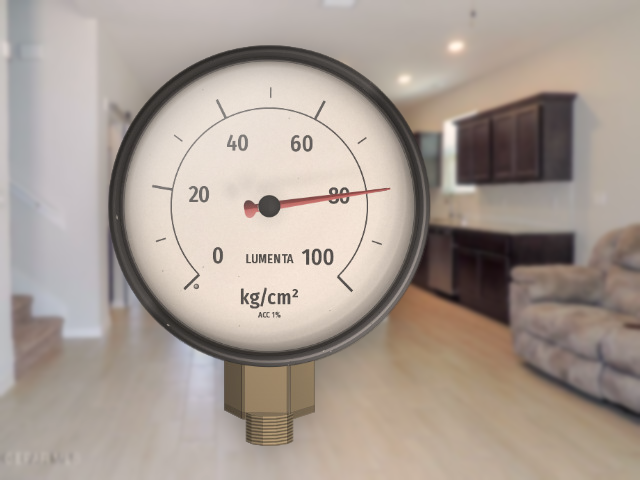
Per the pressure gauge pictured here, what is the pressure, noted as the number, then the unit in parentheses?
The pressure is 80 (kg/cm²)
